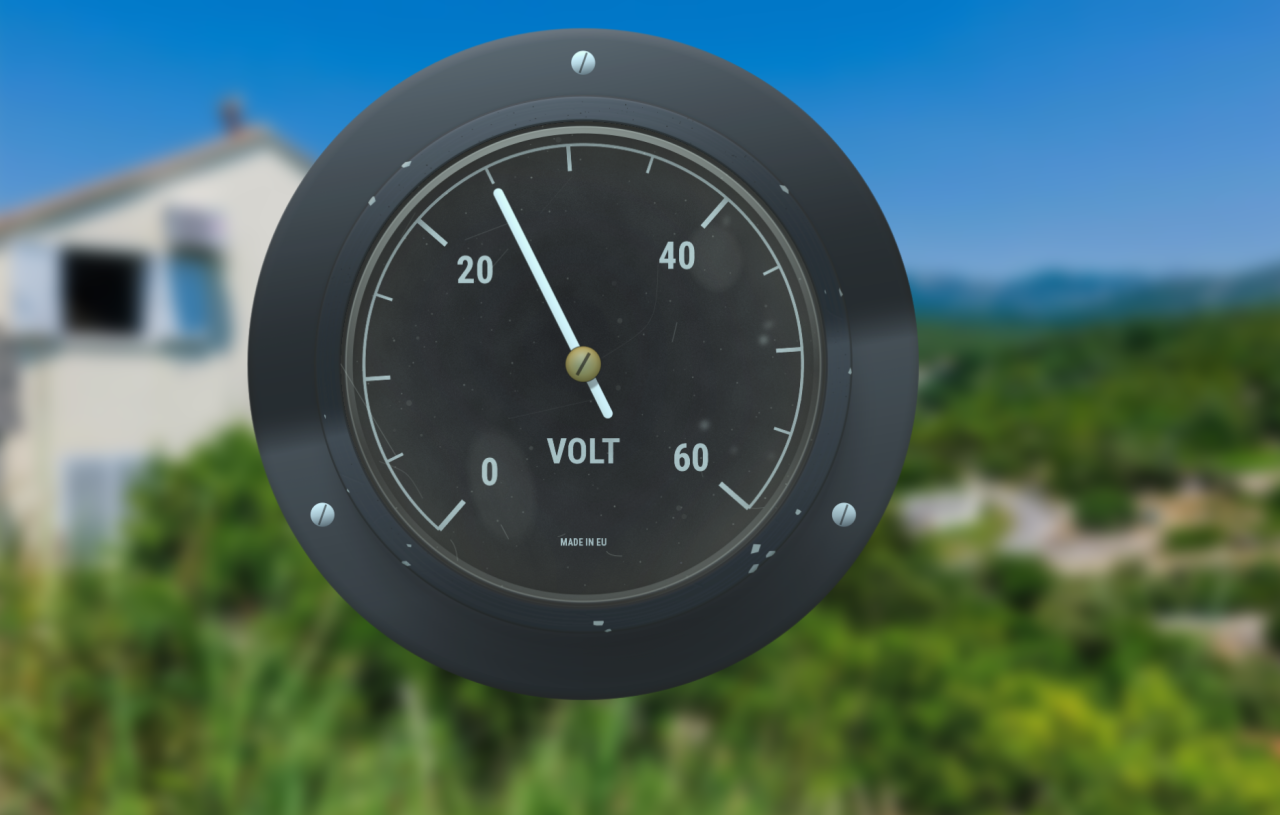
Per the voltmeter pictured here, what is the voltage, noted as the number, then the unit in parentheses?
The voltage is 25 (V)
